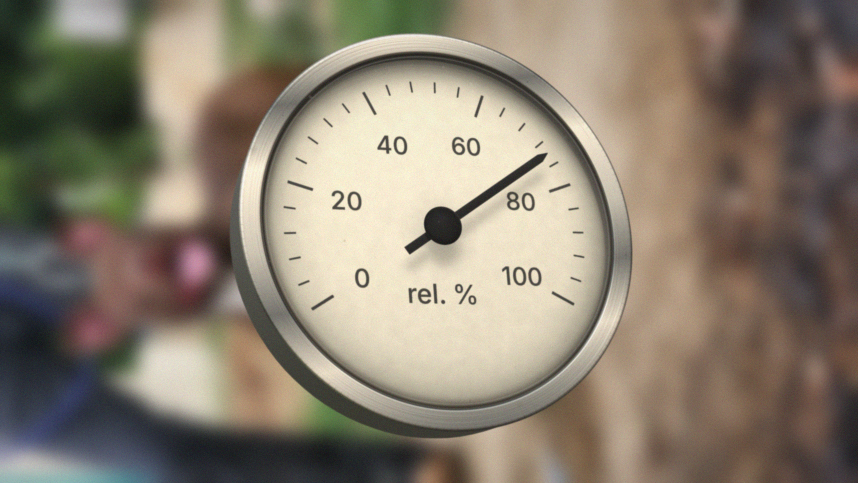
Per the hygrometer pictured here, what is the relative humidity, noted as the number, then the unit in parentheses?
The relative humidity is 74 (%)
